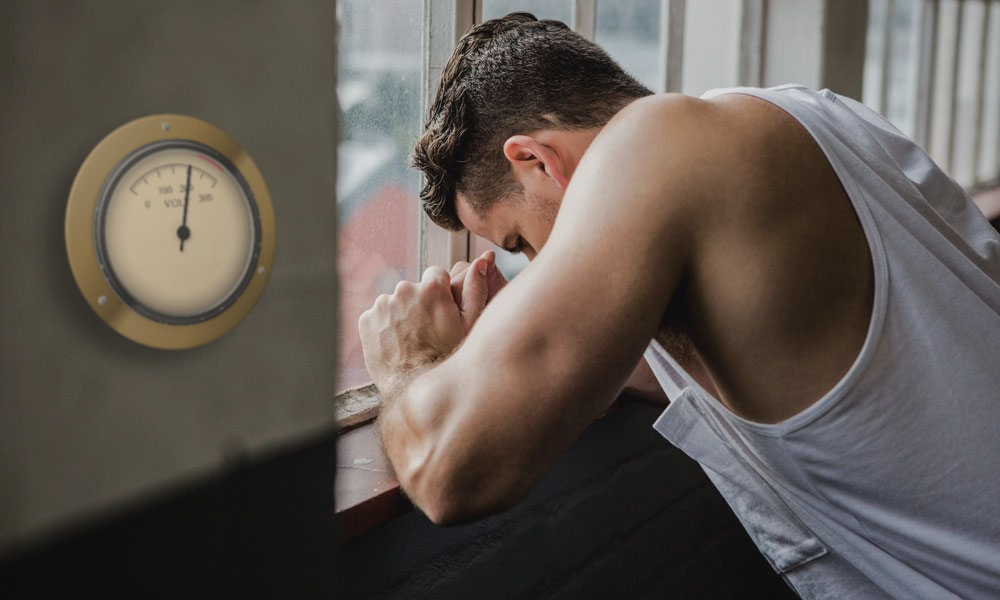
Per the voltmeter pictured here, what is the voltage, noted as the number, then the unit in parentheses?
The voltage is 200 (V)
